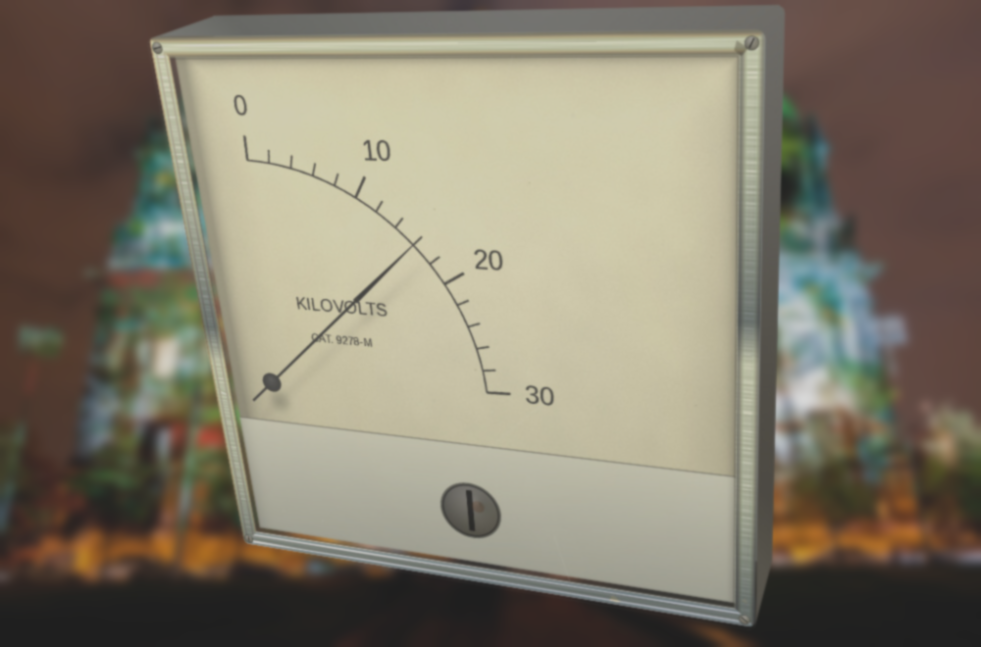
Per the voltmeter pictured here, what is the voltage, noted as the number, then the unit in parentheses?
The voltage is 16 (kV)
